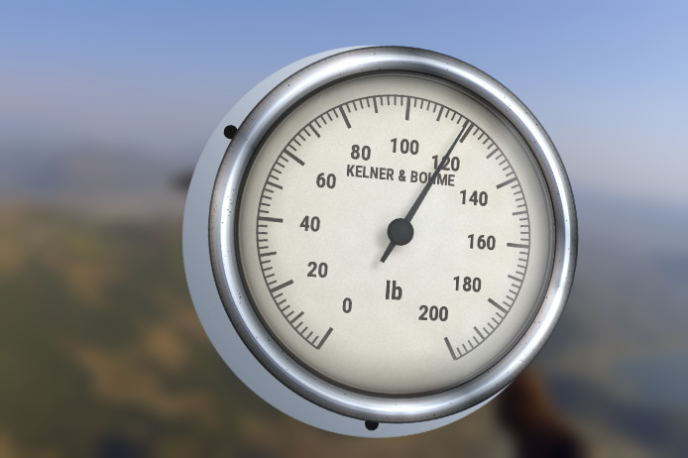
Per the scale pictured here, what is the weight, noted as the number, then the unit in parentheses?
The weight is 118 (lb)
